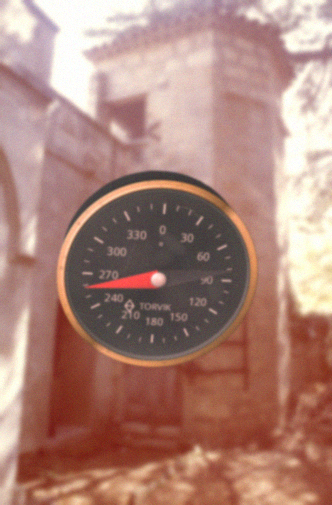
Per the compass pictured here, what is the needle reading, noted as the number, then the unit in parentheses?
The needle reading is 260 (°)
